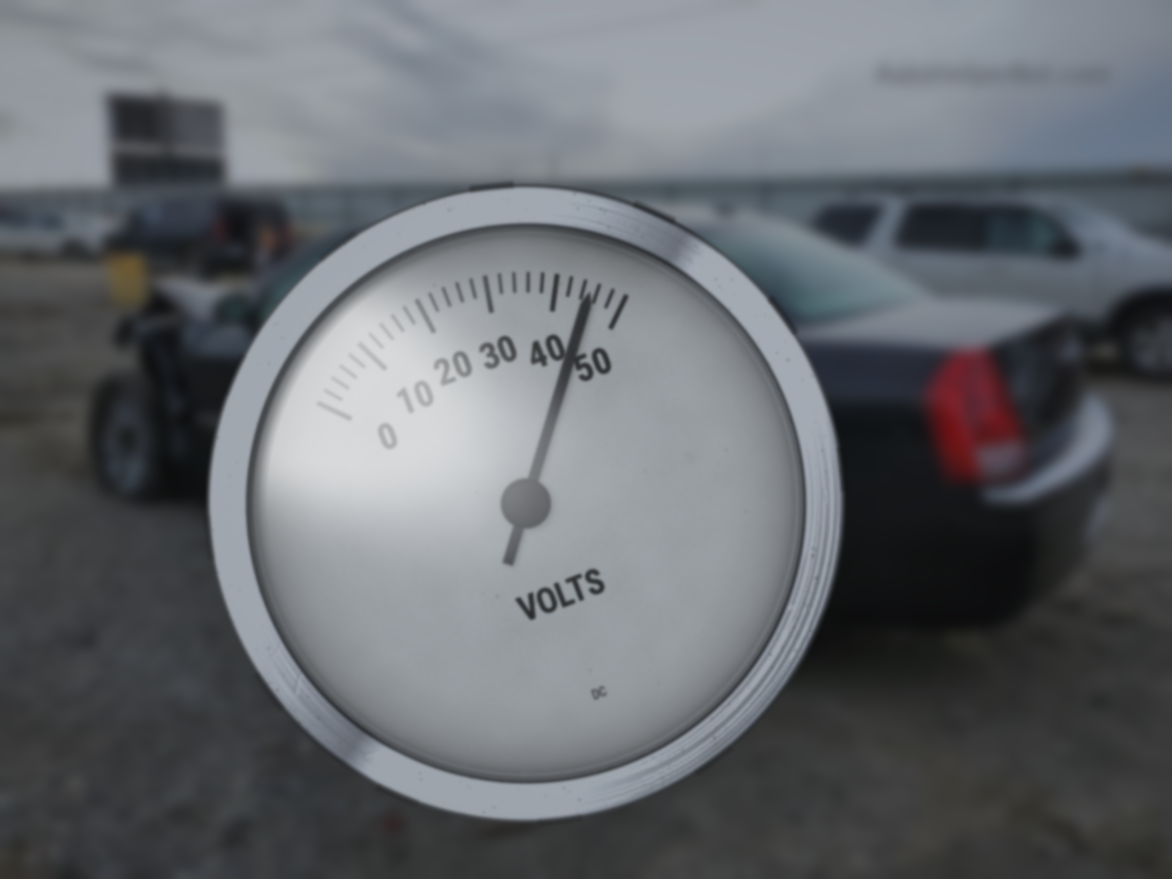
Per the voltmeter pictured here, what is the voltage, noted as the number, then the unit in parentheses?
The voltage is 45 (V)
